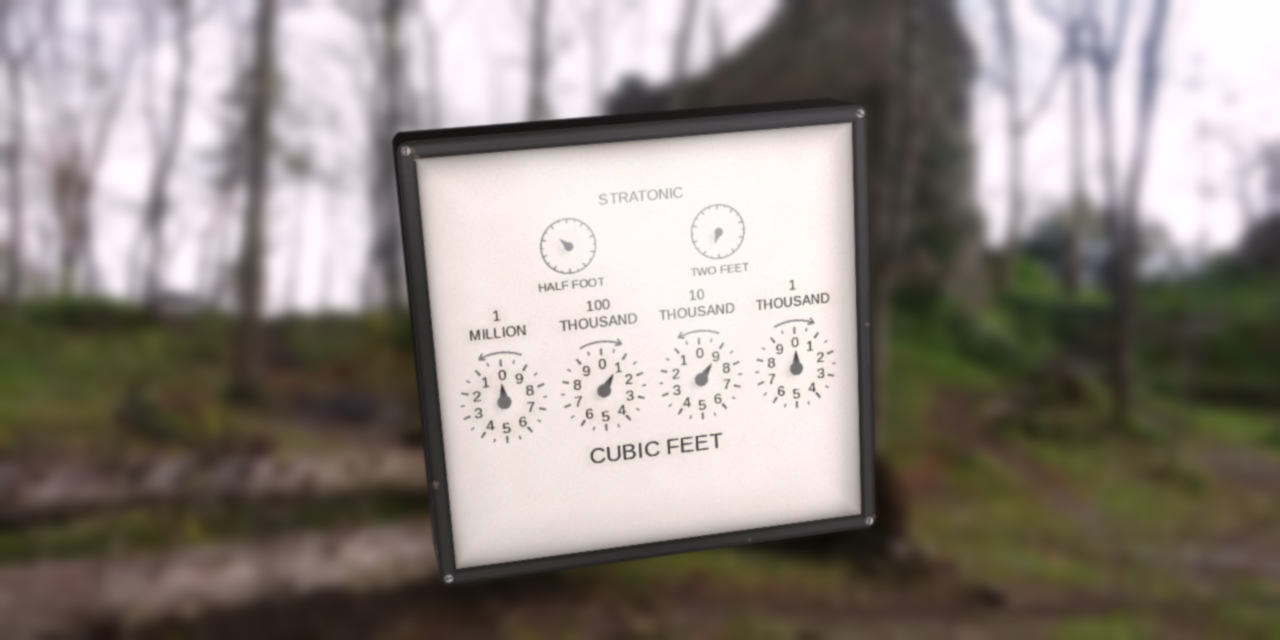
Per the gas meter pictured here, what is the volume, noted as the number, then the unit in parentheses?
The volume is 9000 (ft³)
